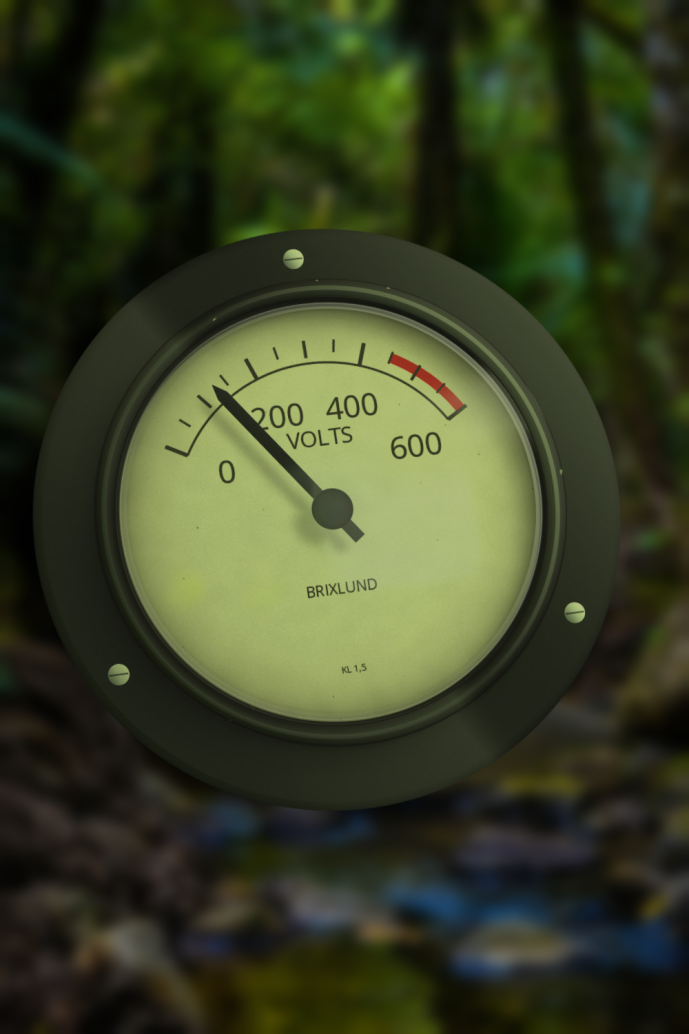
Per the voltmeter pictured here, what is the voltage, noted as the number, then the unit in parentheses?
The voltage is 125 (V)
